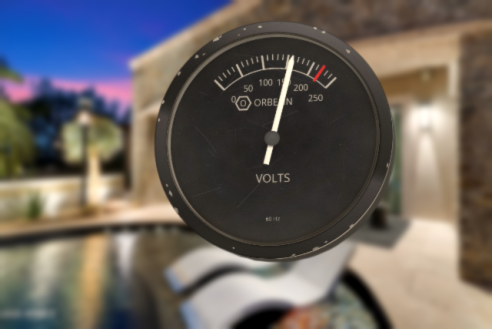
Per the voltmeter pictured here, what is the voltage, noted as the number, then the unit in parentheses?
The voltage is 160 (V)
